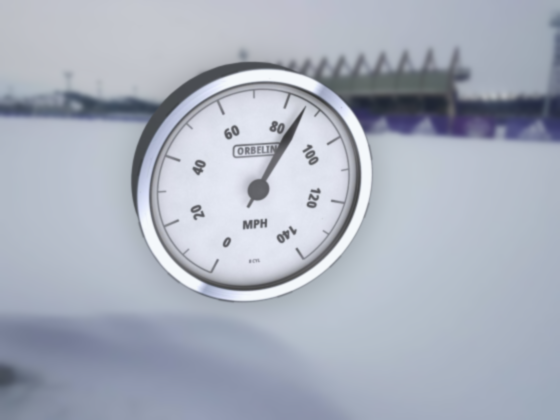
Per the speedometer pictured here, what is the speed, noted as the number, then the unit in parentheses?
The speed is 85 (mph)
